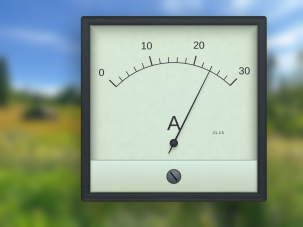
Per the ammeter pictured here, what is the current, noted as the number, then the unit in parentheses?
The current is 24 (A)
